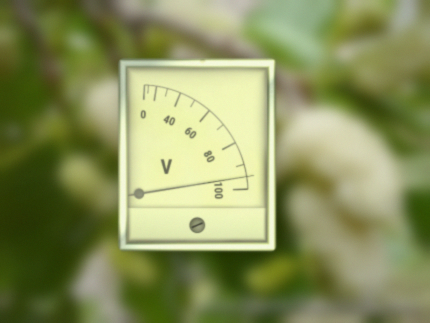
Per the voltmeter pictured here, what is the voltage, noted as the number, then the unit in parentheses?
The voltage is 95 (V)
